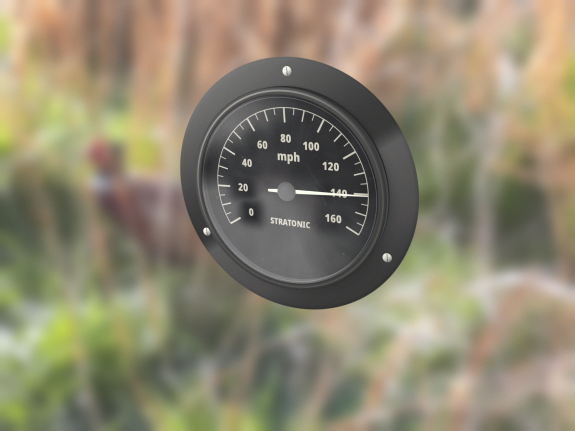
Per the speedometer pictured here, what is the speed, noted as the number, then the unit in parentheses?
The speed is 140 (mph)
